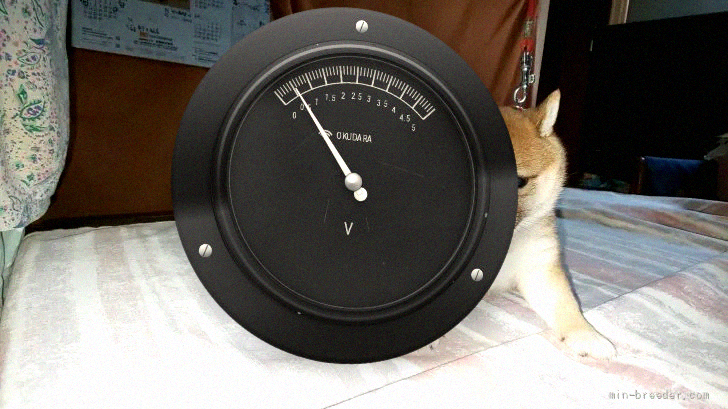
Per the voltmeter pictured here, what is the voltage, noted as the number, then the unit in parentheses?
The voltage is 0.5 (V)
